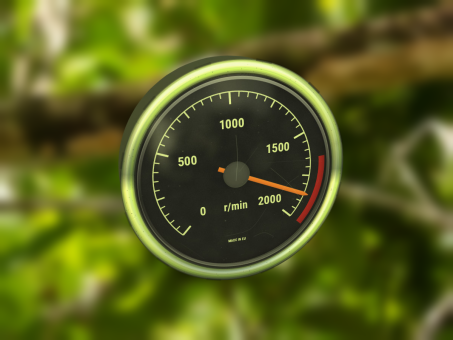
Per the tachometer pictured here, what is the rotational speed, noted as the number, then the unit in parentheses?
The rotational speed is 1850 (rpm)
